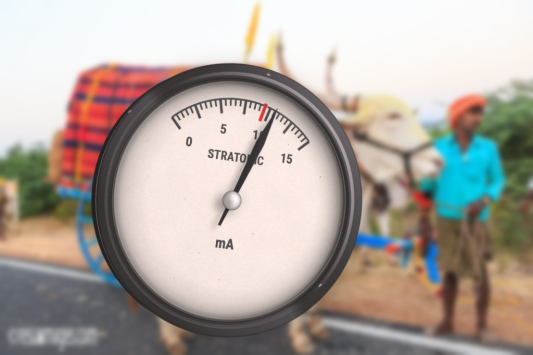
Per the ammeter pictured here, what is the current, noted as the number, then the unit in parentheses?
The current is 10.5 (mA)
